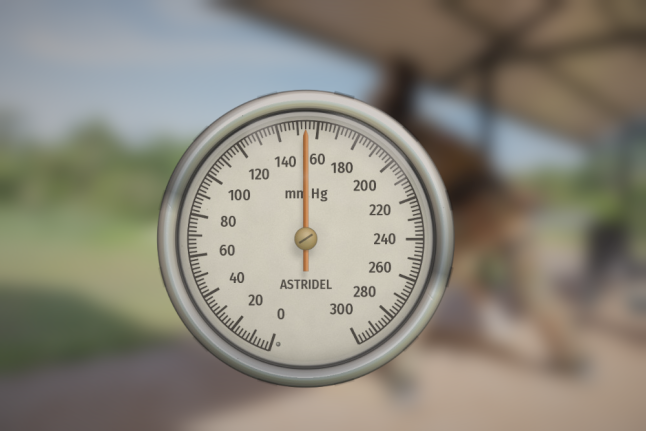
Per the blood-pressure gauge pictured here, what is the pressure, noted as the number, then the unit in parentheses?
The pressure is 154 (mmHg)
